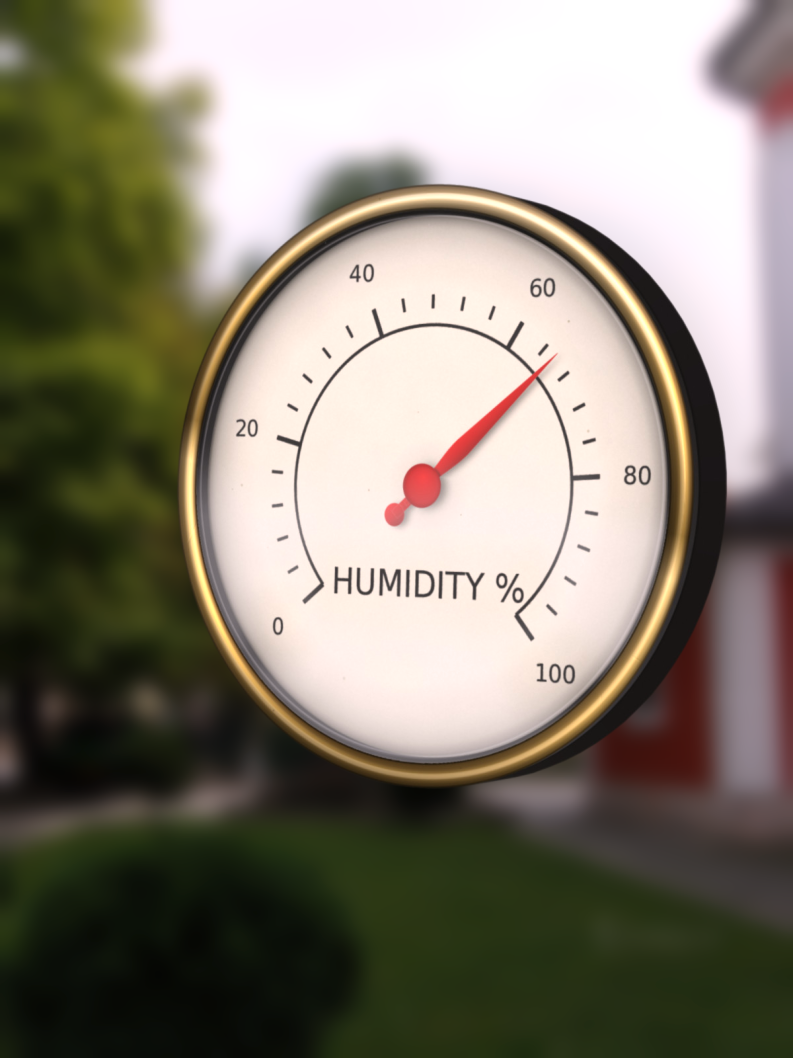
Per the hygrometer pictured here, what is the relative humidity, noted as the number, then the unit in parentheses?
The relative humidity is 66 (%)
